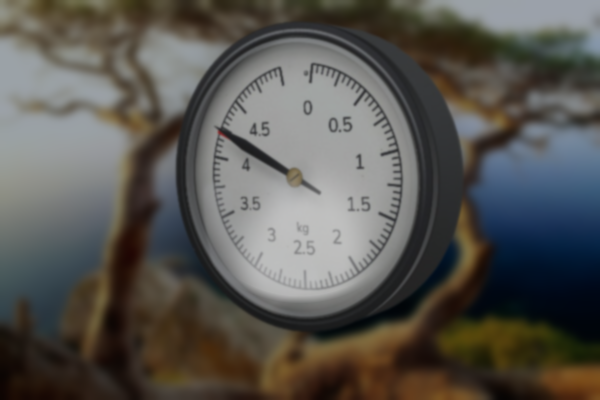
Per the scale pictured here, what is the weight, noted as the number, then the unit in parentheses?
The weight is 4.25 (kg)
